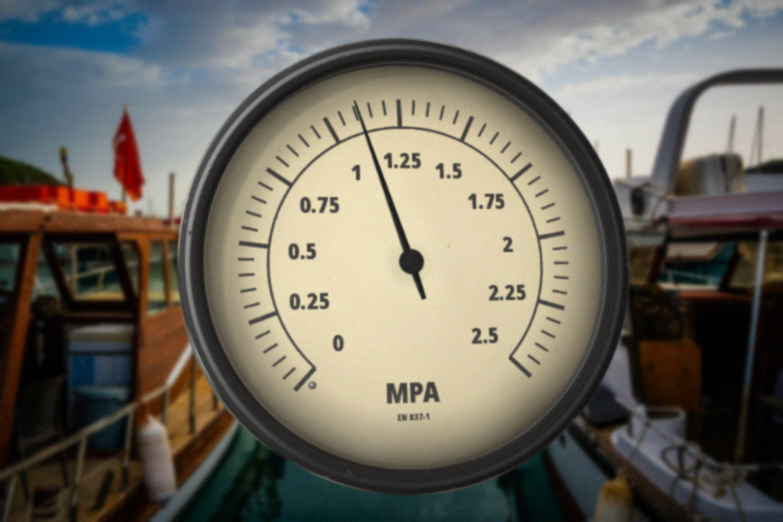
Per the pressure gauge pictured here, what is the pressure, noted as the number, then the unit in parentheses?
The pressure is 1.1 (MPa)
